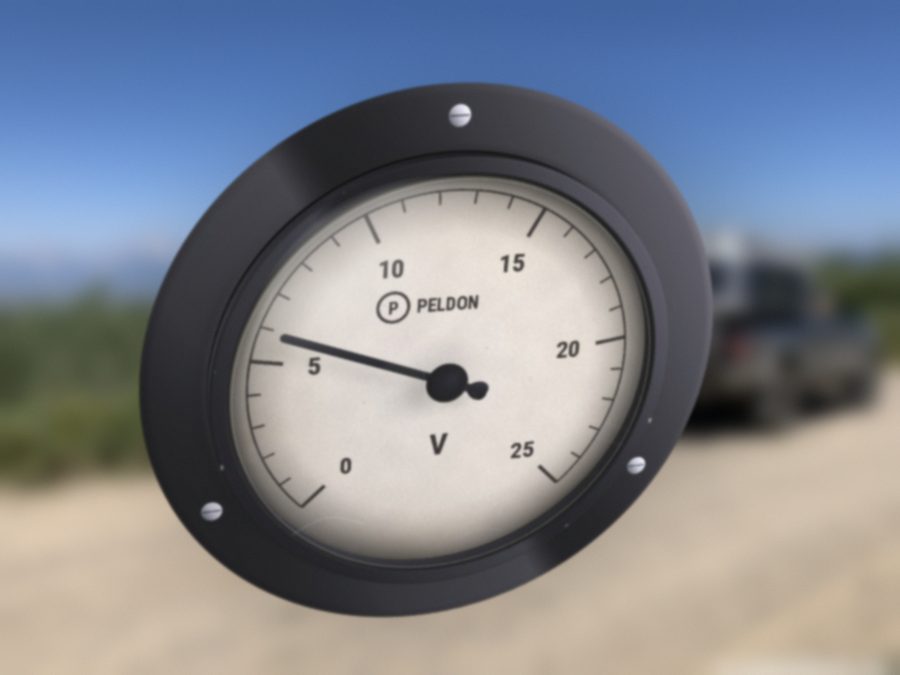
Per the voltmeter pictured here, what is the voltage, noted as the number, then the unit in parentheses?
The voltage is 6 (V)
